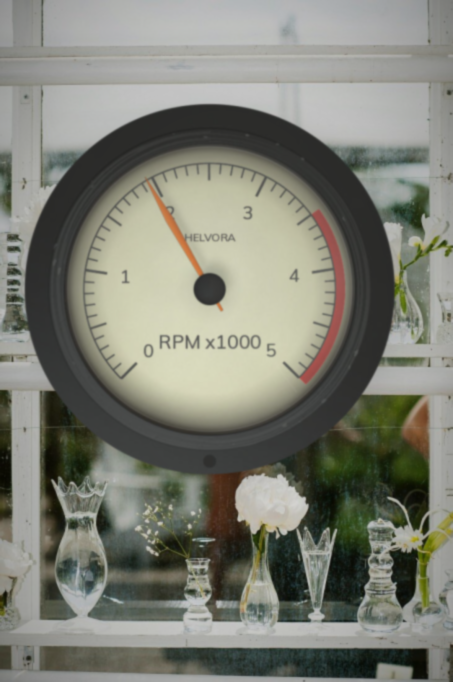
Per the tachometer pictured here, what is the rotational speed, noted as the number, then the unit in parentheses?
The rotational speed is 1950 (rpm)
